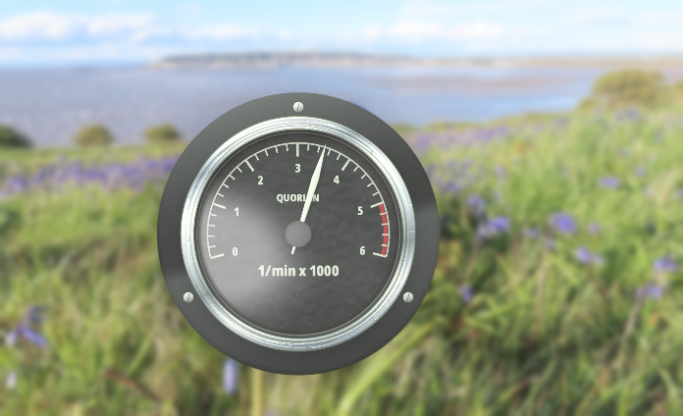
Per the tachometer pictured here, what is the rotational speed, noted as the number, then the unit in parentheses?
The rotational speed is 3500 (rpm)
